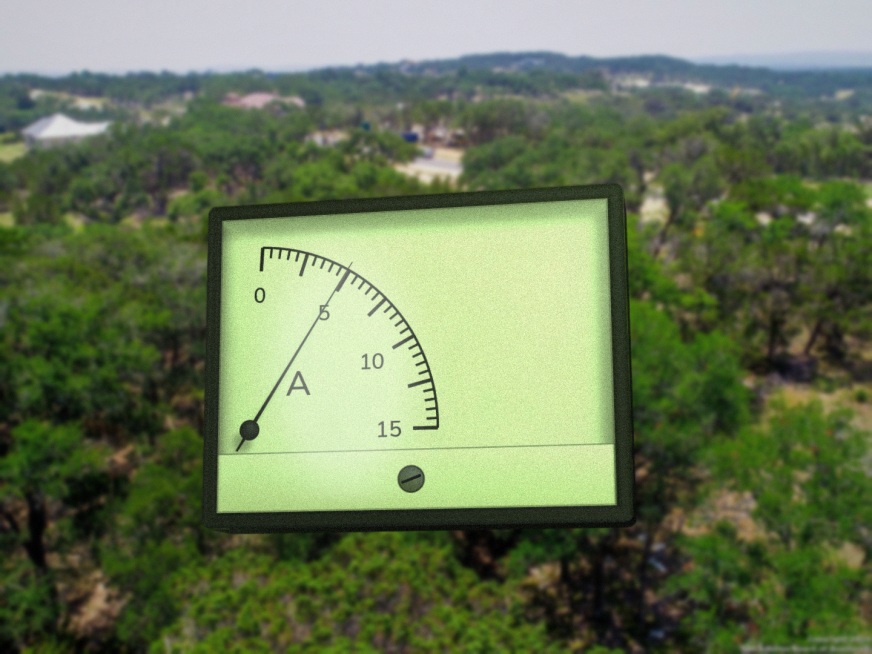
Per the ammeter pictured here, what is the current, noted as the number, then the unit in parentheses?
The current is 5 (A)
